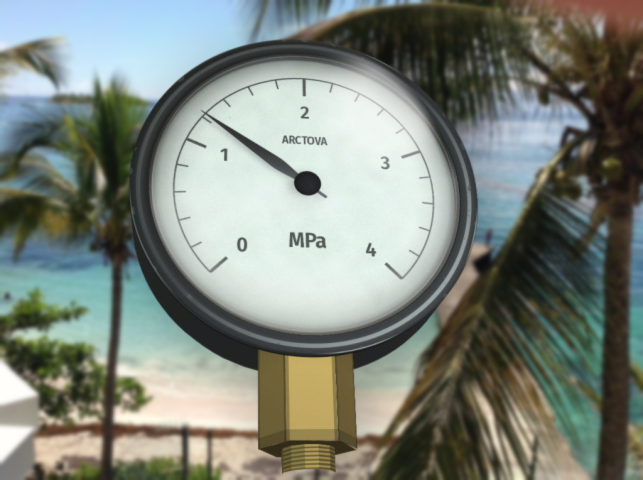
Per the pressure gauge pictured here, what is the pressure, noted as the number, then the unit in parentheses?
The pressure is 1.2 (MPa)
